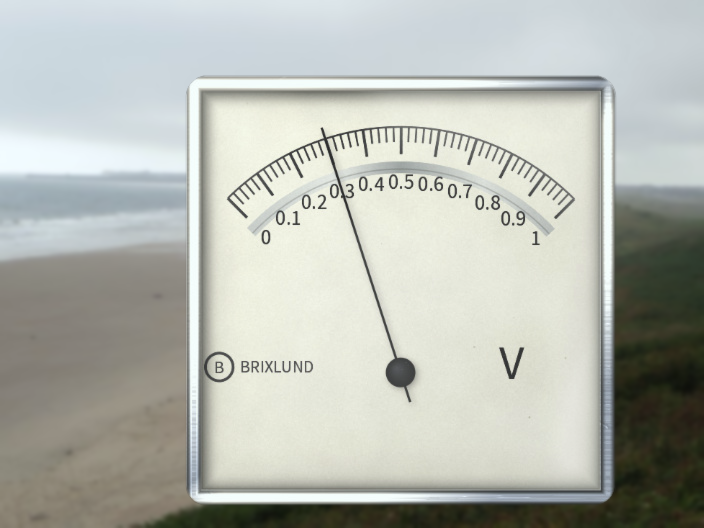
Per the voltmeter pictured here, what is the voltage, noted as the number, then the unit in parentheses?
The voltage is 0.3 (V)
